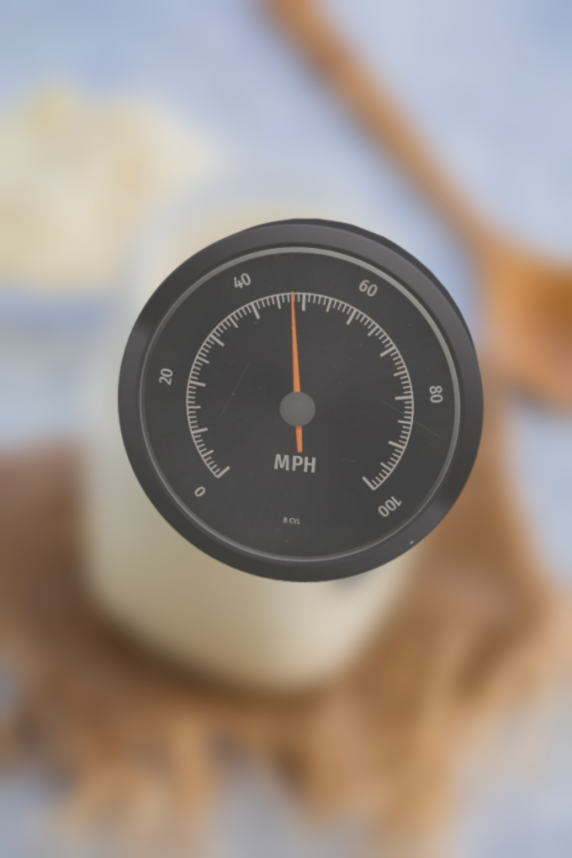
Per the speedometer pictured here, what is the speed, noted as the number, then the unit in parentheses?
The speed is 48 (mph)
